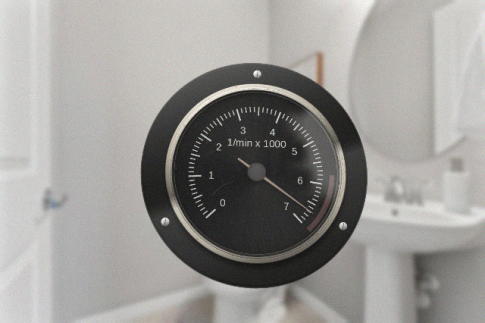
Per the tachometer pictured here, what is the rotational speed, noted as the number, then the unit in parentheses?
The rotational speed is 6700 (rpm)
